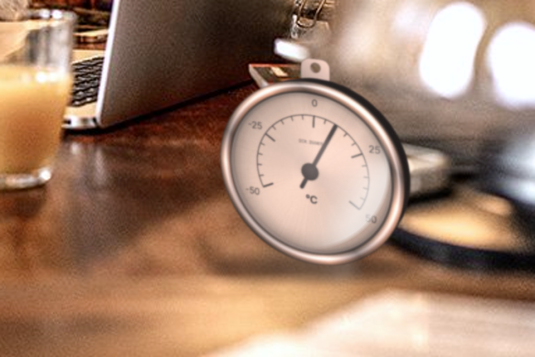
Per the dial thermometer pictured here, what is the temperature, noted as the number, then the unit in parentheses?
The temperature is 10 (°C)
